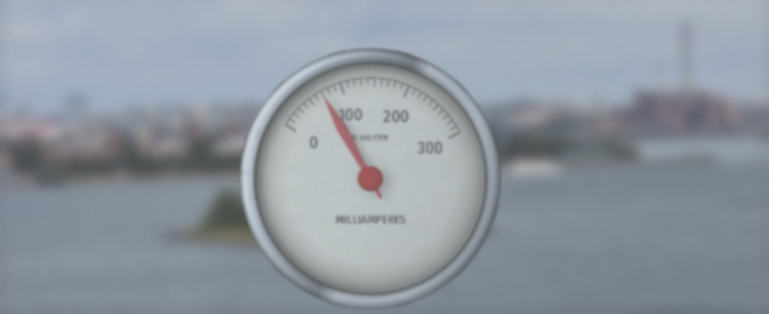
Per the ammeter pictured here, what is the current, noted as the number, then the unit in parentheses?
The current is 70 (mA)
